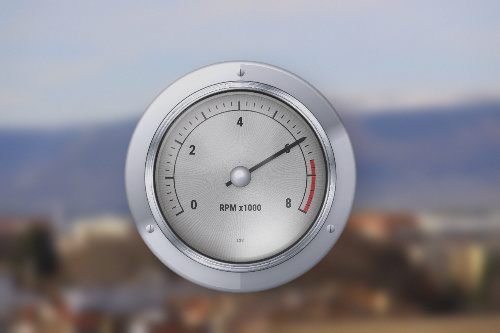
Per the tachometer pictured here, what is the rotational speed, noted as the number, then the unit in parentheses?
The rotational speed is 6000 (rpm)
